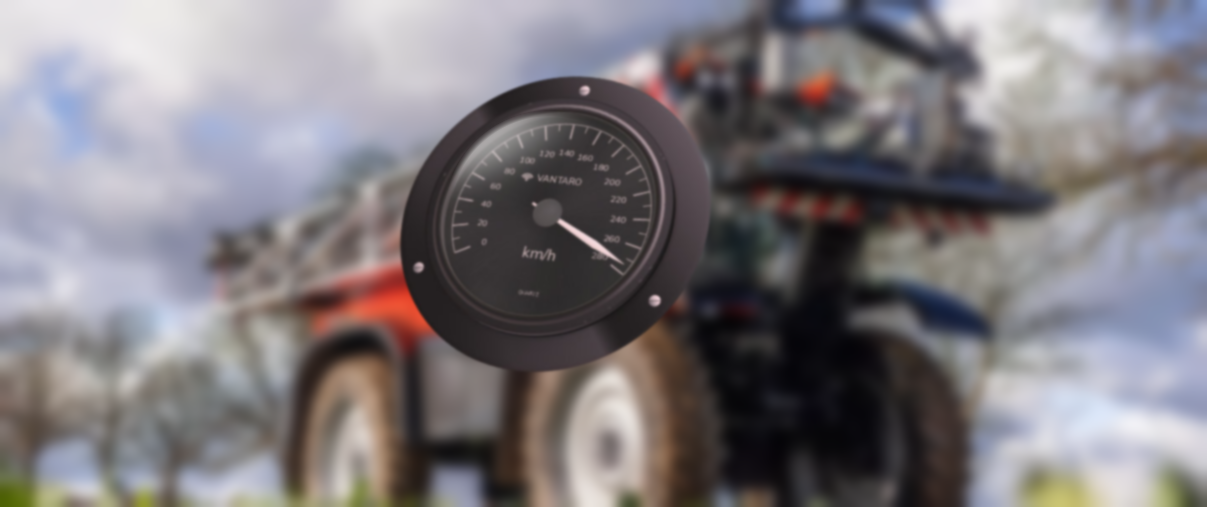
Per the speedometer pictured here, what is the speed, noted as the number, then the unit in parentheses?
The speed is 275 (km/h)
